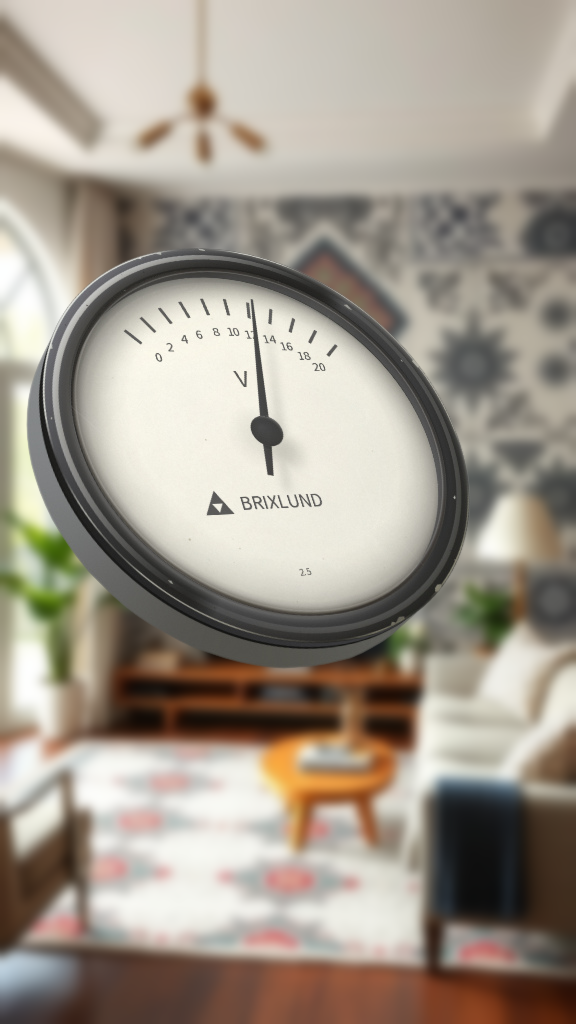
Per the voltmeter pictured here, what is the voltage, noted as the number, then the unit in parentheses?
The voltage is 12 (V)
